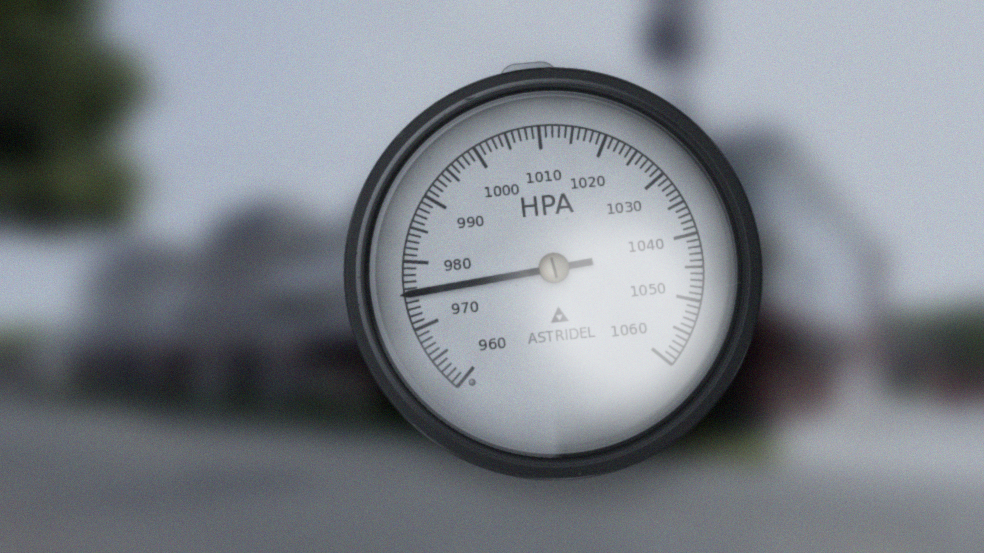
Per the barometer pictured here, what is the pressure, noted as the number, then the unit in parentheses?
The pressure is 975 (hPa)
